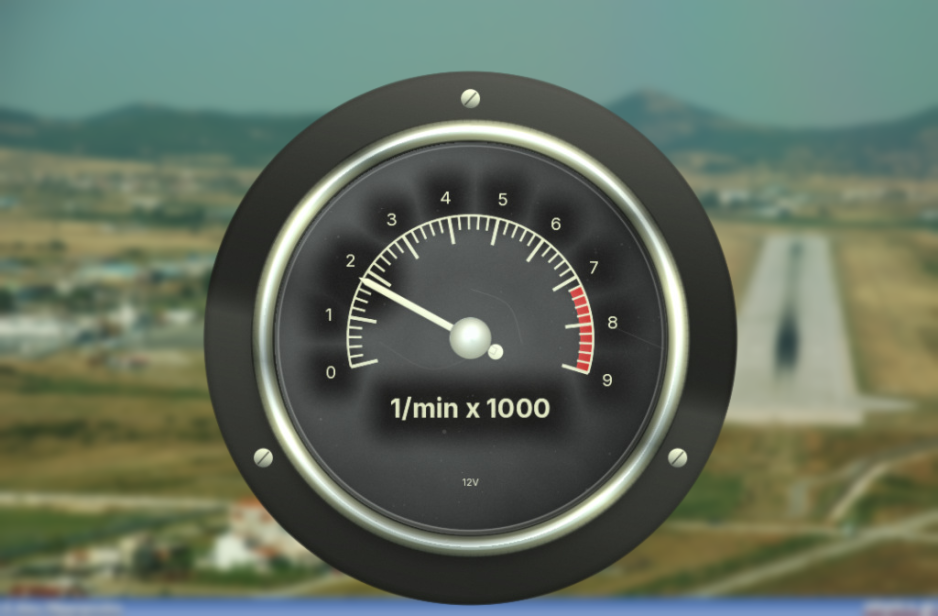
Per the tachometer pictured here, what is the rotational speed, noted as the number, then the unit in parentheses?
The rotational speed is 1800 (rpm)
